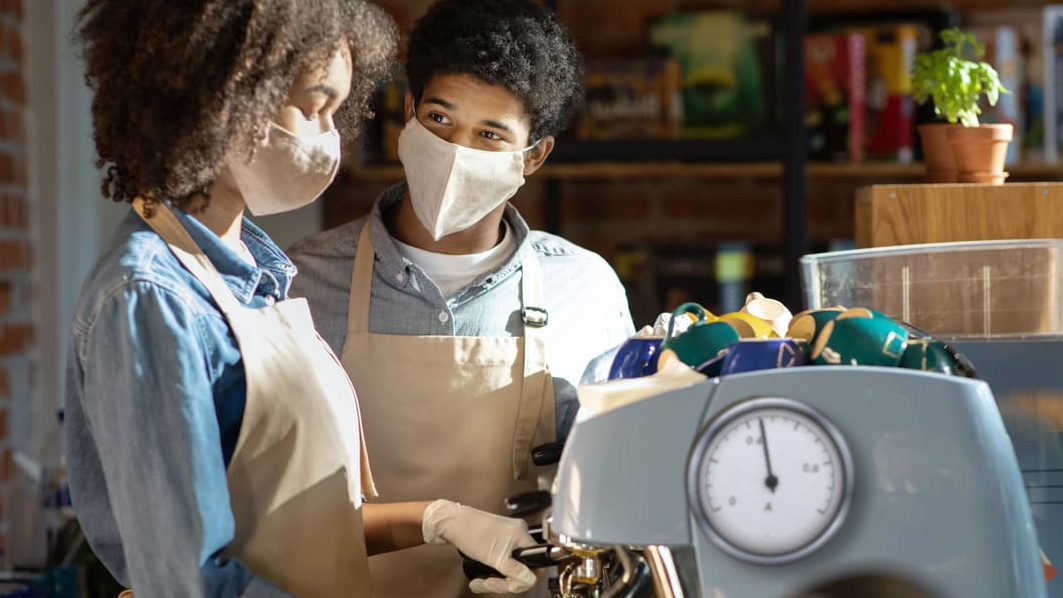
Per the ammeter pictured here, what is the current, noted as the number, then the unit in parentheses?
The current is 0.45 (A)
